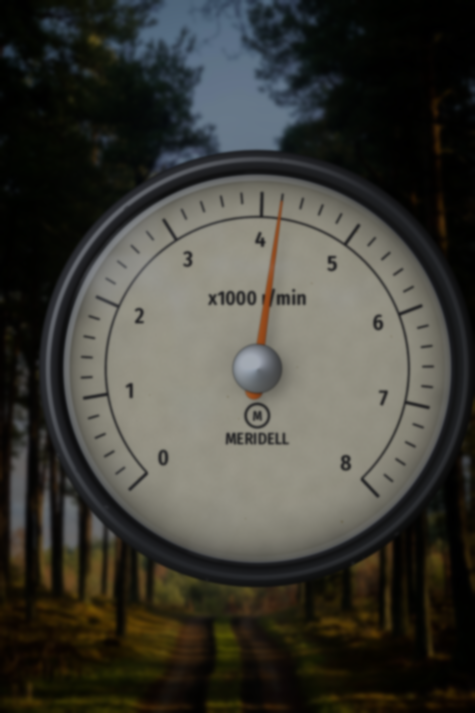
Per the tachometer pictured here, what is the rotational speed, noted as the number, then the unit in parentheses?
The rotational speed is 4200 (rpm)
